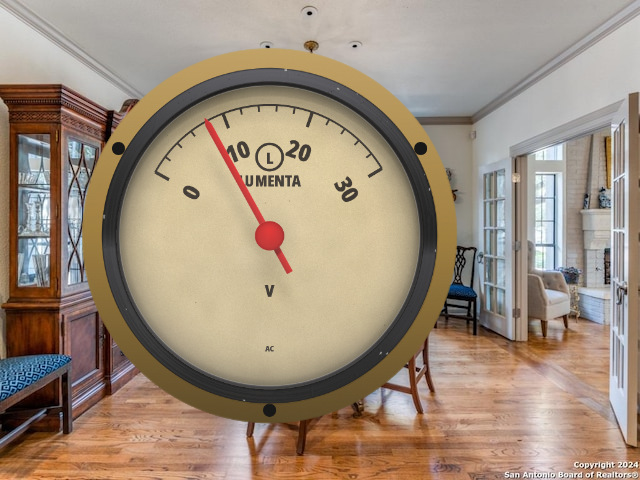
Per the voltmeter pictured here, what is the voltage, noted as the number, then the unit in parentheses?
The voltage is 8 (V)
